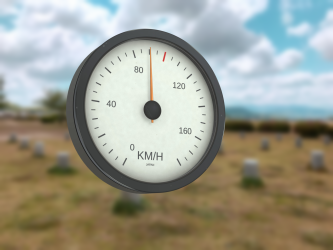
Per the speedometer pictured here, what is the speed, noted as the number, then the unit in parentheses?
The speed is 90 (km/h)
